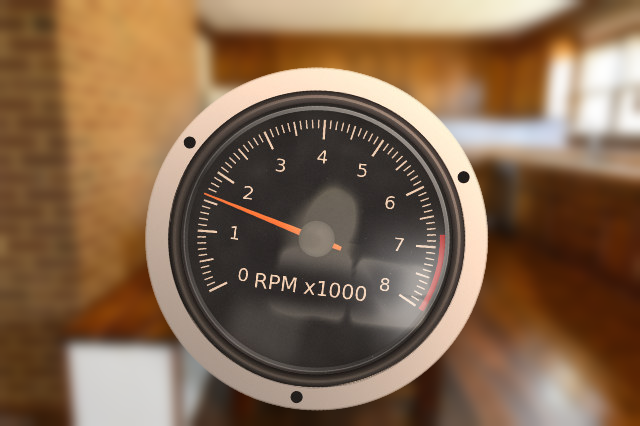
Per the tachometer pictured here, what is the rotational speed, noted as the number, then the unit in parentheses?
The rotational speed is 1600 (rpm)
